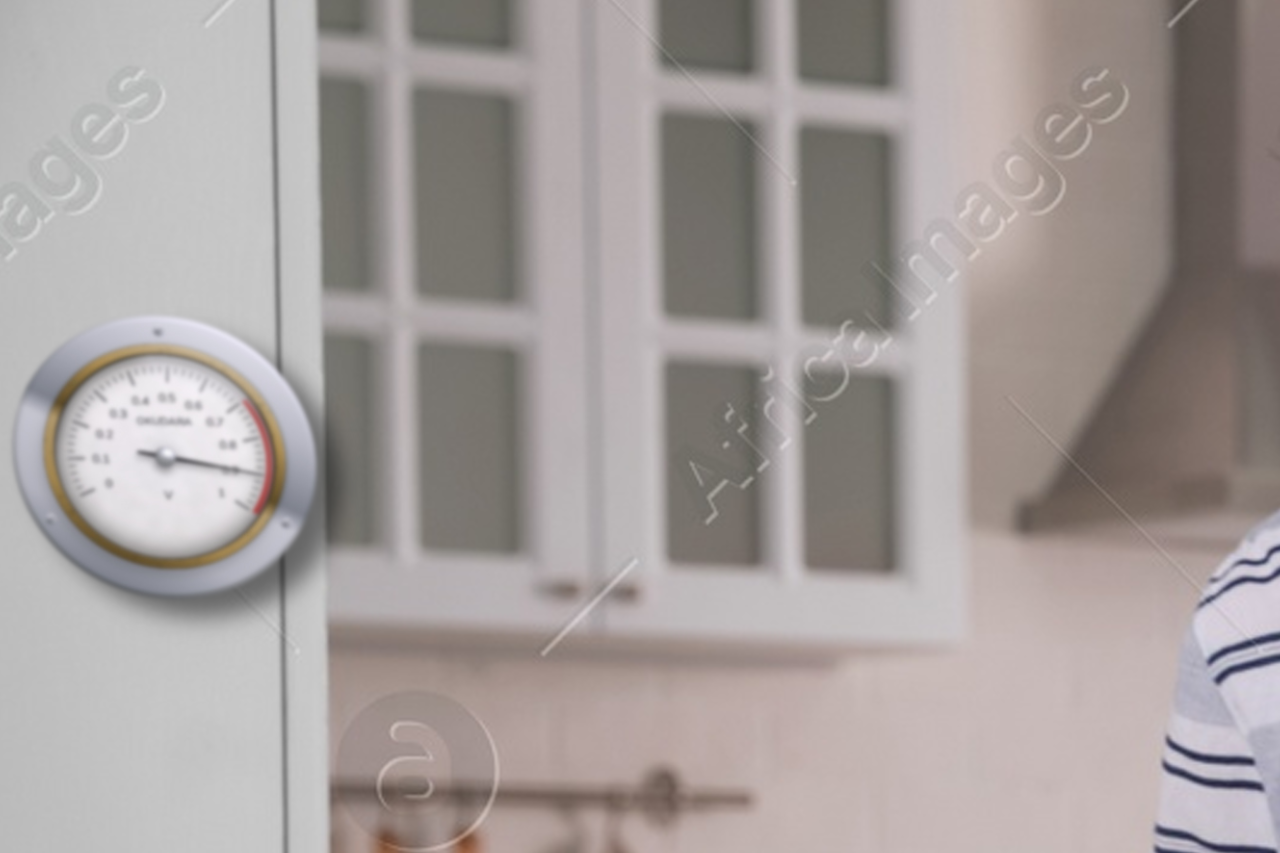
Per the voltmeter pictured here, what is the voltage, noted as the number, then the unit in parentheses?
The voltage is 0.9 (V)
